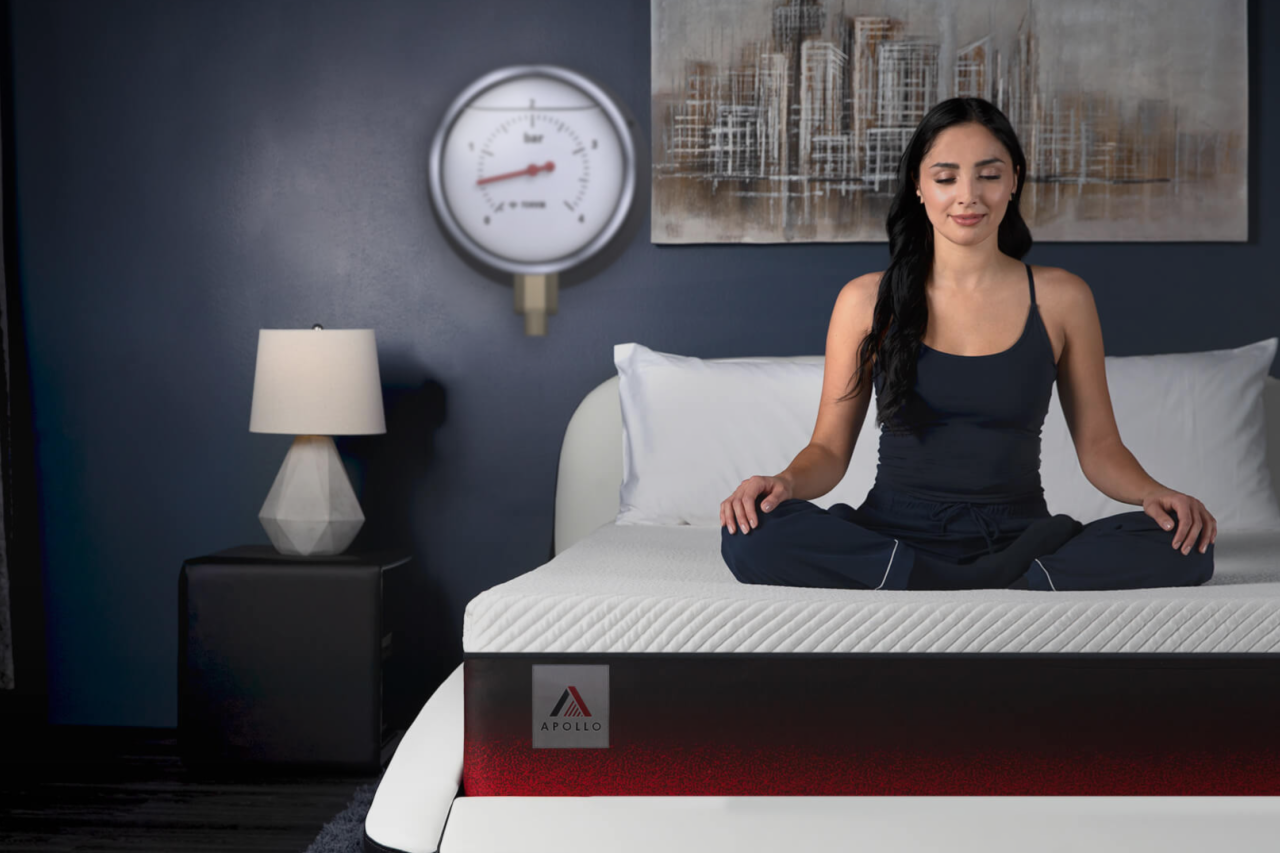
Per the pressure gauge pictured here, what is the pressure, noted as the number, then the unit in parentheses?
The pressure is 0.5 (bar)
